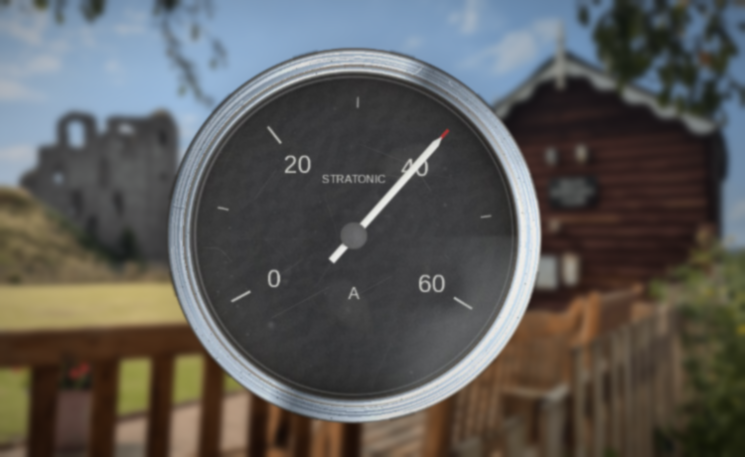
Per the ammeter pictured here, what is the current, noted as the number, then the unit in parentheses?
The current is 40 (A)
